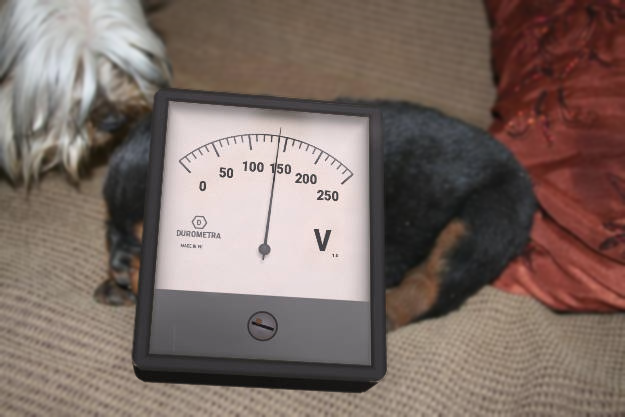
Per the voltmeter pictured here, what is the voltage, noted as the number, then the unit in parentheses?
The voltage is 140 (V)
